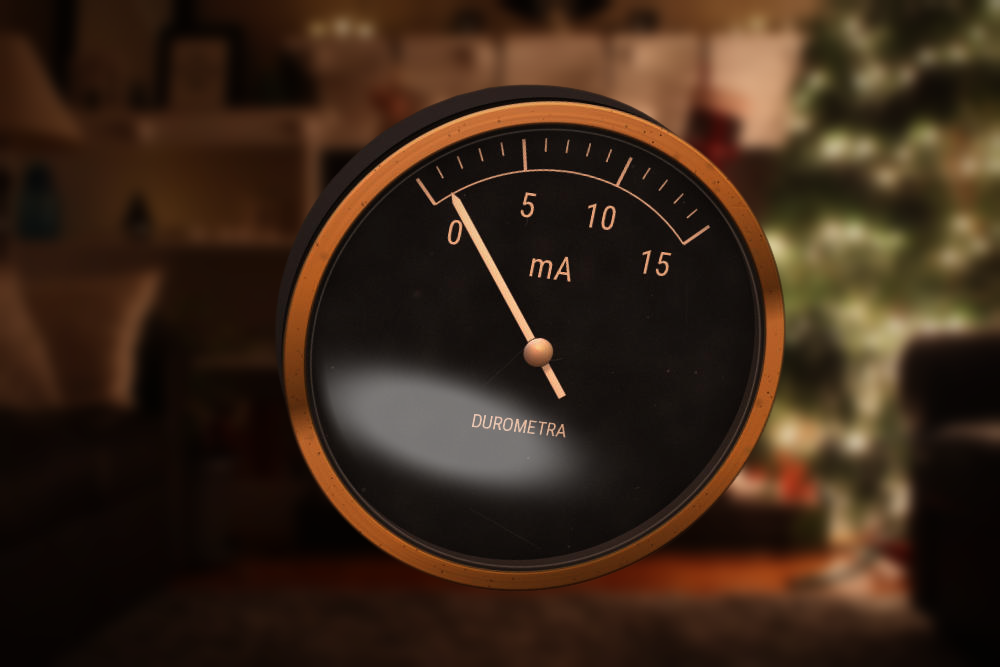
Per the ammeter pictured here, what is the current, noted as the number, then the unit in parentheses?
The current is 1 (mA)
